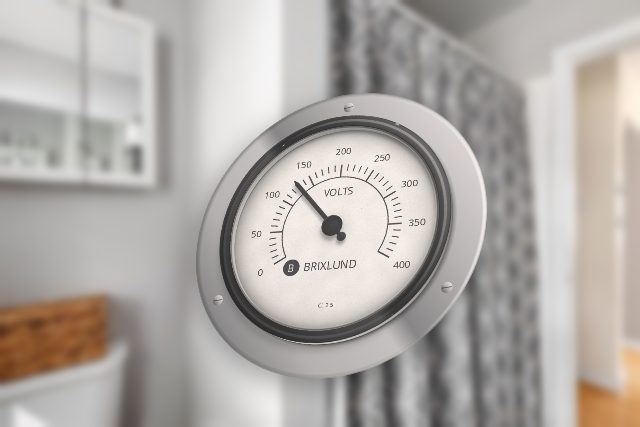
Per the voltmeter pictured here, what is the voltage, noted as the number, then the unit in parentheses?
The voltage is 130 (V)
